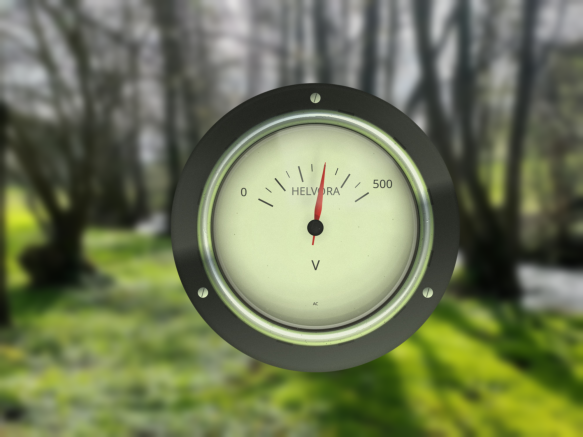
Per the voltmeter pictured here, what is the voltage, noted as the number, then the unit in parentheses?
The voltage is 300 (V)
